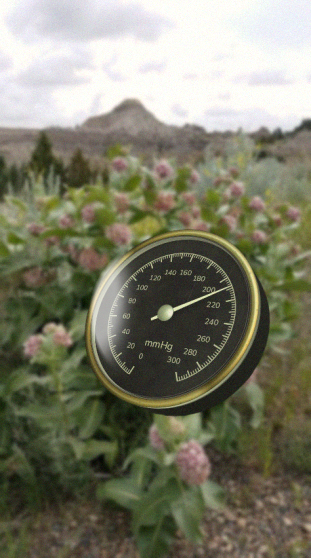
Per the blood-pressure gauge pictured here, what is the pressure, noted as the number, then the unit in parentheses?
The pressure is 210 (mmHg)
